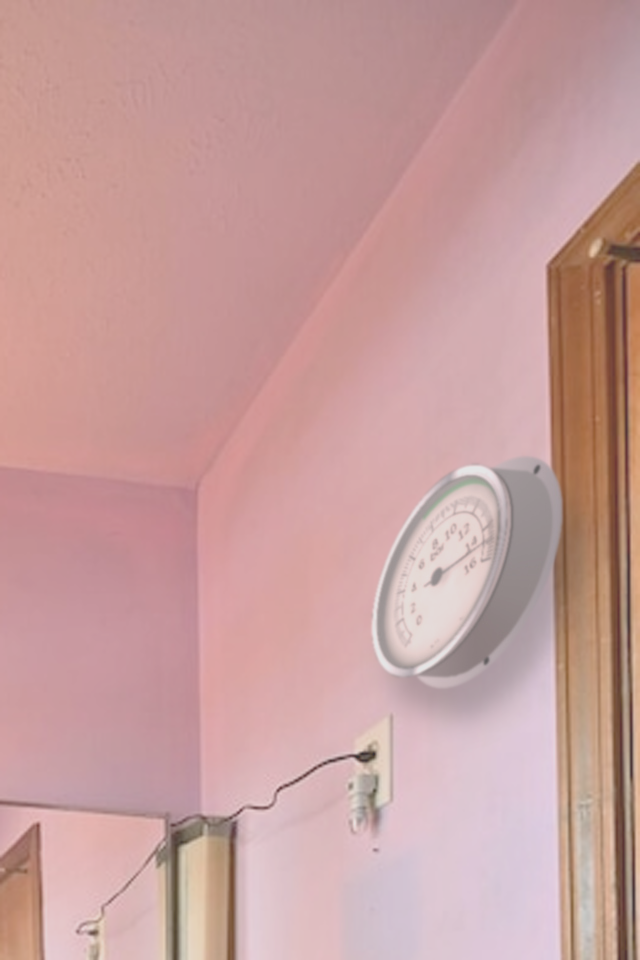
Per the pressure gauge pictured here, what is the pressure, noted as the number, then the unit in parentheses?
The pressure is 15 (bar)
